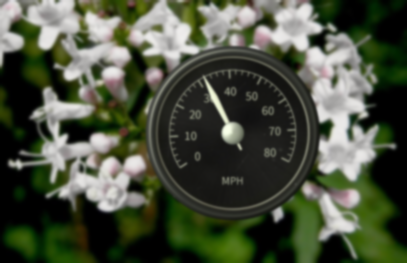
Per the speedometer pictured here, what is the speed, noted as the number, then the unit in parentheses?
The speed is 32 (mph)
